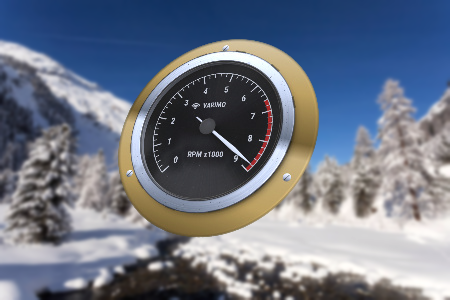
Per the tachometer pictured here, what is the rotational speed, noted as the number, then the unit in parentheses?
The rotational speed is 8800 (rpm)
